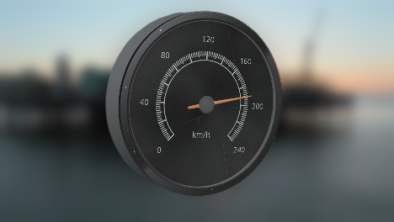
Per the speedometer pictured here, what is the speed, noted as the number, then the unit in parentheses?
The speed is 190 (km/h)
